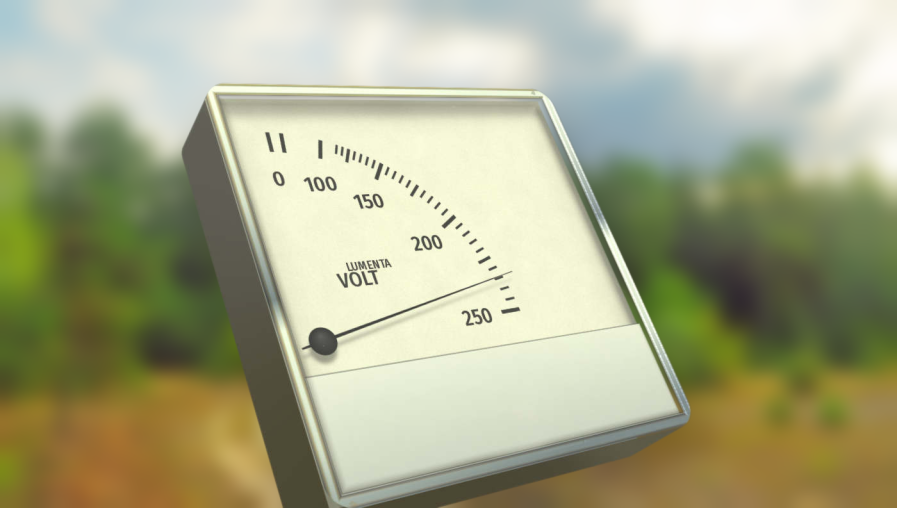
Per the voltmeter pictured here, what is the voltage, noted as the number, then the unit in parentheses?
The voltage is 235 (V)
